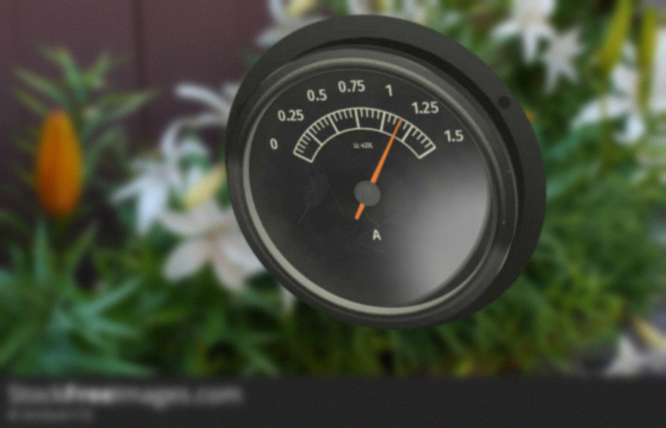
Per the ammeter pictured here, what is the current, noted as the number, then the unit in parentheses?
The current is 1.15 (A)
